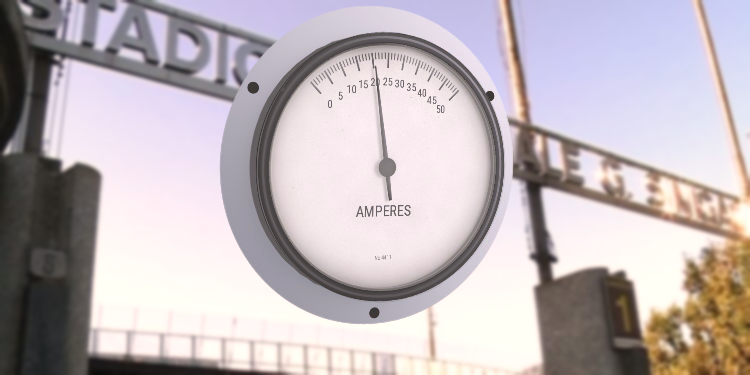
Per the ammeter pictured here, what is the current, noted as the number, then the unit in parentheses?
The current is 20 (A)
